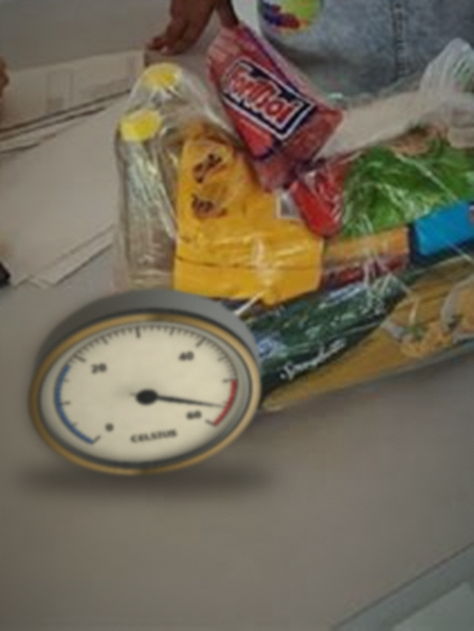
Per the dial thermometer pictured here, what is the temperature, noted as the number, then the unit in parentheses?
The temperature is 55 (°C)
